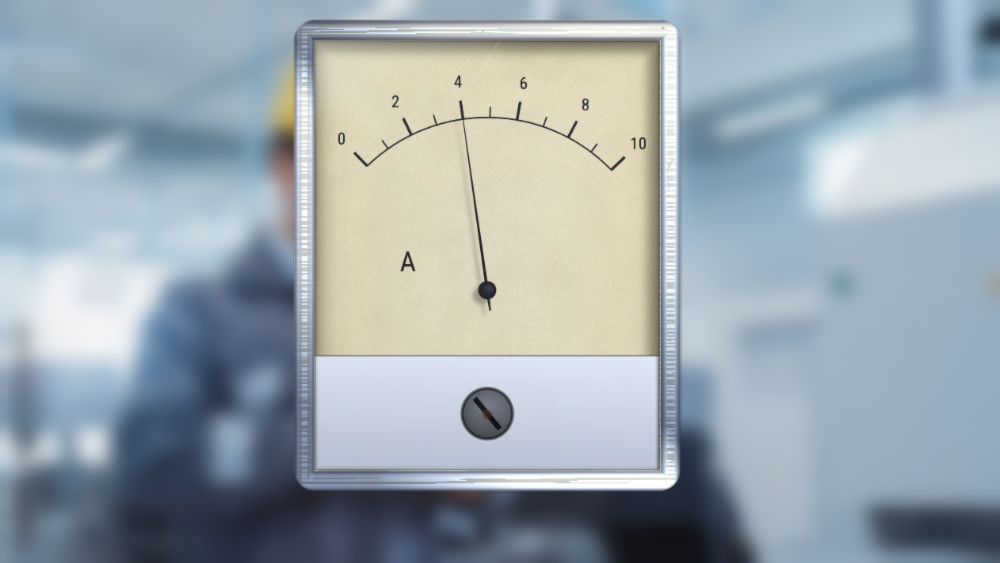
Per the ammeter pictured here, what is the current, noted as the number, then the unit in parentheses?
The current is 4 (A)
